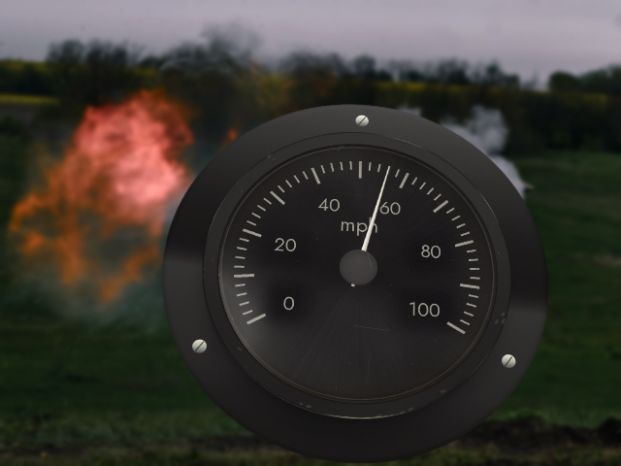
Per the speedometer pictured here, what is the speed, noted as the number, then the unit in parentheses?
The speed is 56 (mph)
